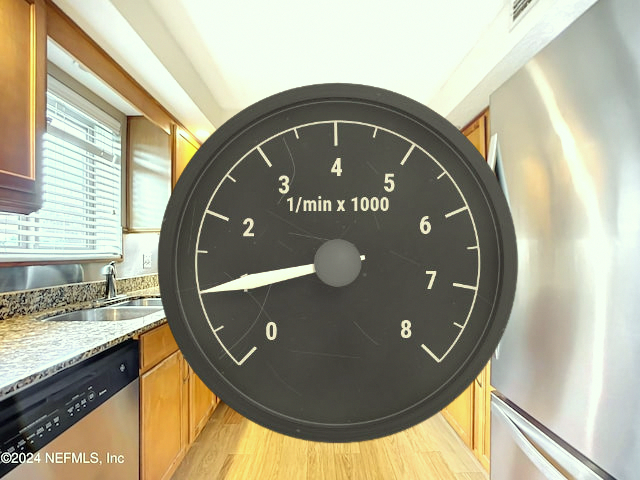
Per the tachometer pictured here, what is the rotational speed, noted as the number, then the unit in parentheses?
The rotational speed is 1000 (rpm)
